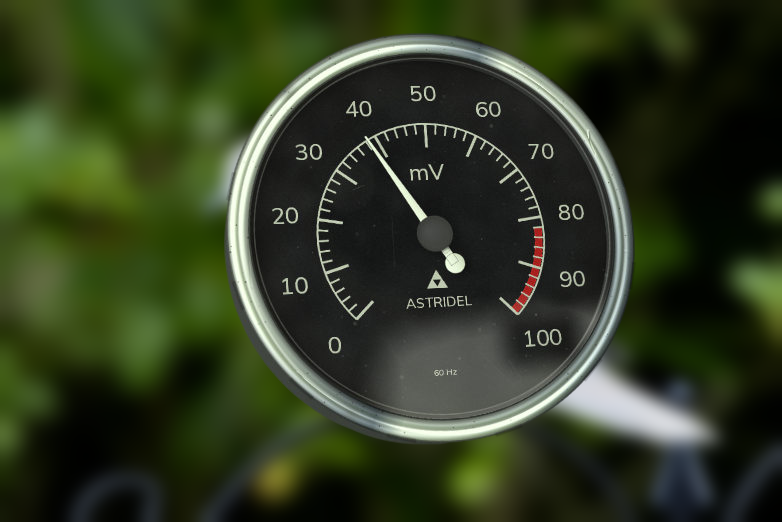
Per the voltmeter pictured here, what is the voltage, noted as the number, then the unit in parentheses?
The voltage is 38 (mV)
